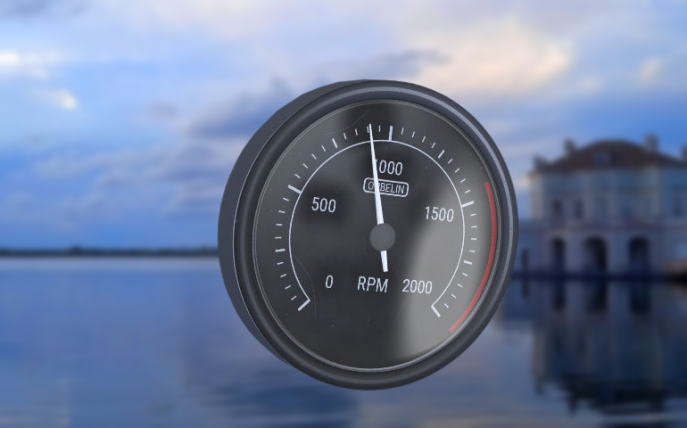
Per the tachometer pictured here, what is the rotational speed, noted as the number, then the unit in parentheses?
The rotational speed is 900 (rpm)
